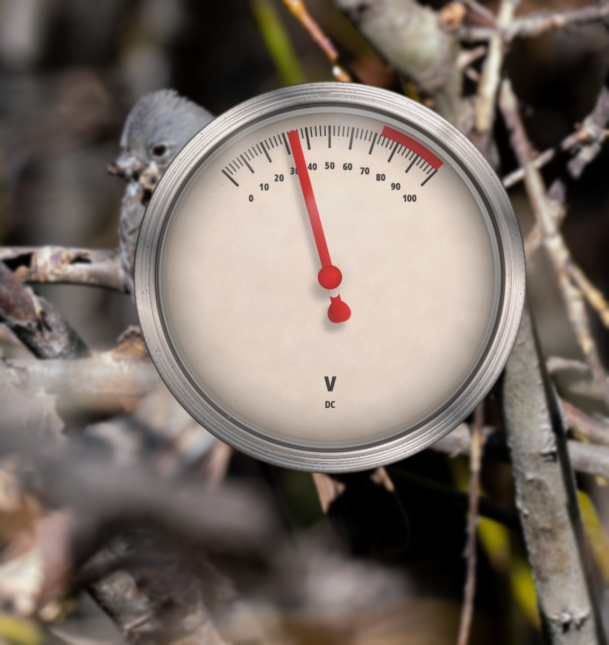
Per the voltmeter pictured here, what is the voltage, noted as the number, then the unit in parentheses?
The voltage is 34 (V)
